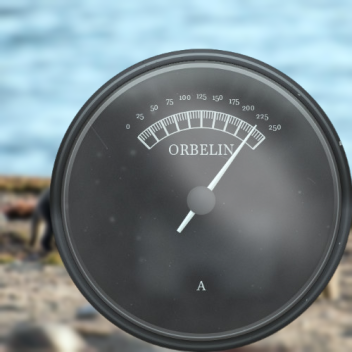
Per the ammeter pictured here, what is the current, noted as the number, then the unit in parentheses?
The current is 225 (A)
